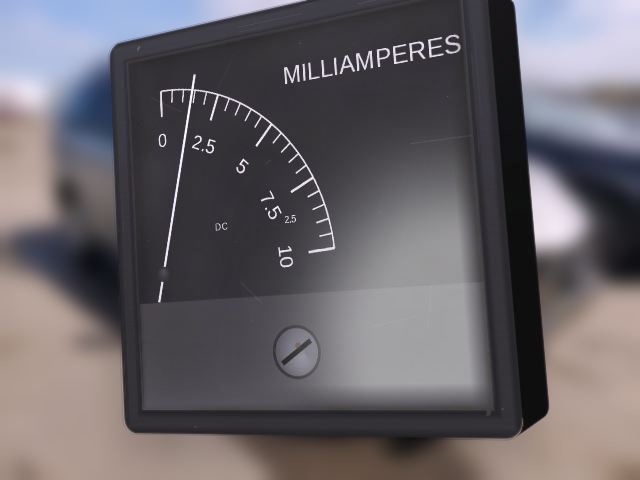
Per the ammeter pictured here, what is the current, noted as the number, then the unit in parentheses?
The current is 1.5 (mA)
